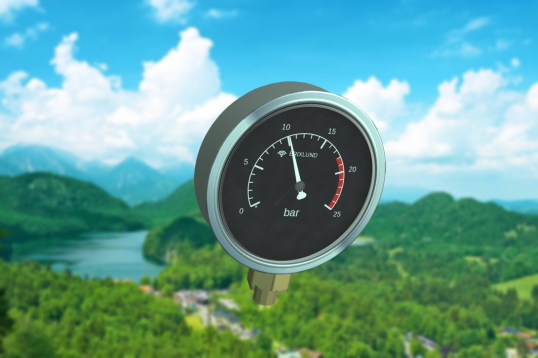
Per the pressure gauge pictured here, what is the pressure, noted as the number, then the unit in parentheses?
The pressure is 10 (bar)
